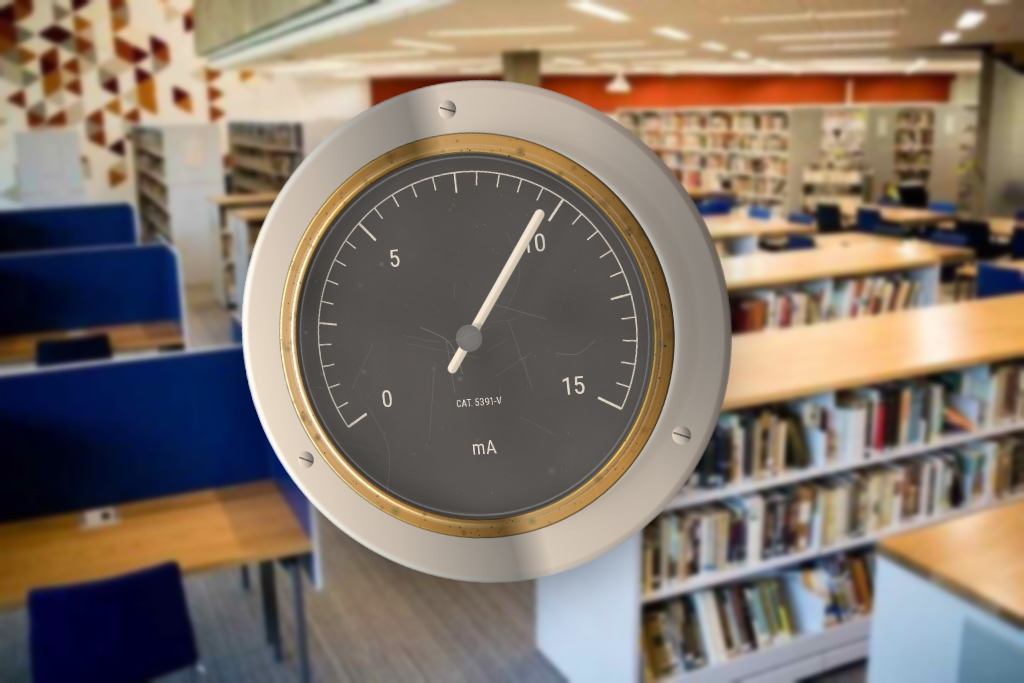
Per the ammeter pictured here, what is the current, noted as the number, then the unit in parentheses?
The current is 9.75 (mA)
